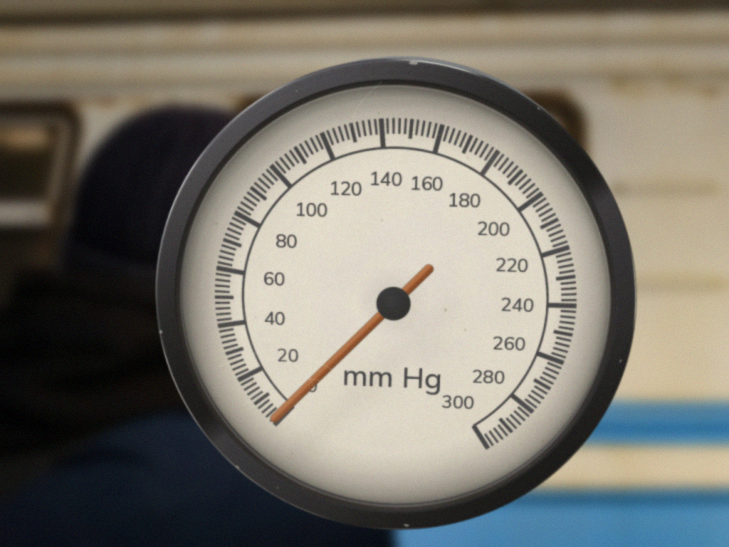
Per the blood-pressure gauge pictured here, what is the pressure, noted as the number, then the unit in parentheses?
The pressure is 2 (mmHg)
